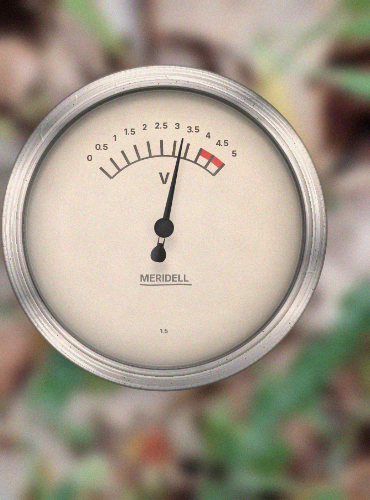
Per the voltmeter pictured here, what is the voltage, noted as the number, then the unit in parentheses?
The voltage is 3.25 (V)
